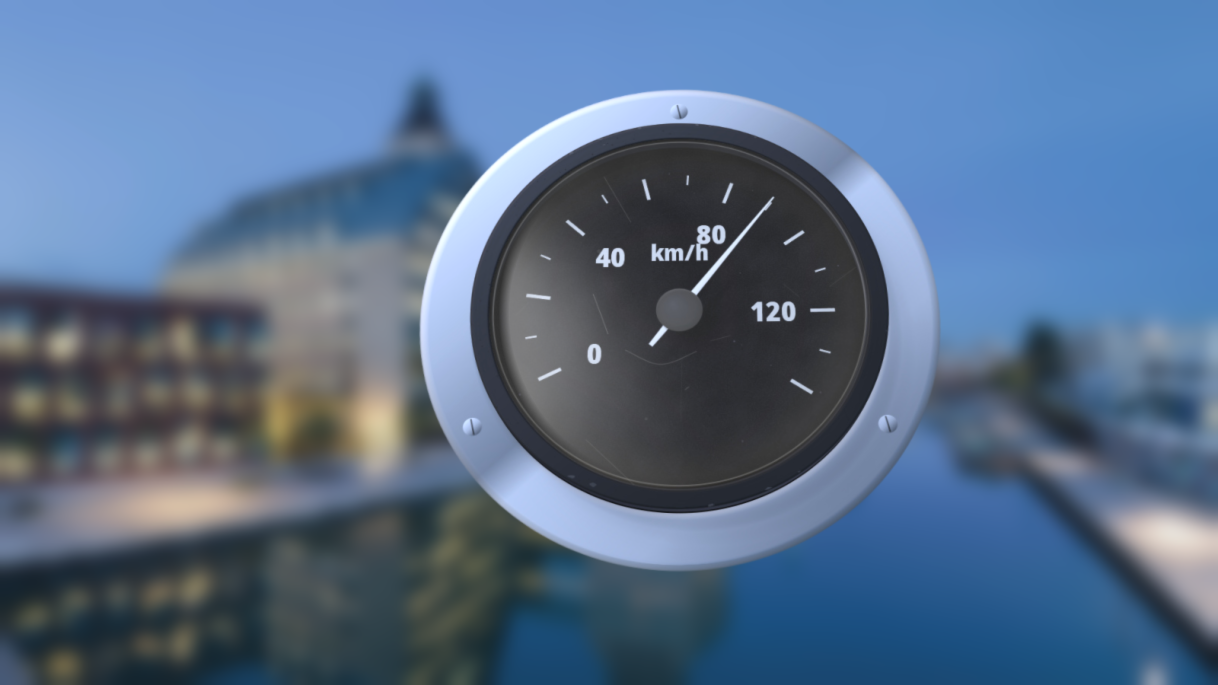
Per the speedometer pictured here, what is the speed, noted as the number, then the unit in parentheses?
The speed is 90 (km/h)
